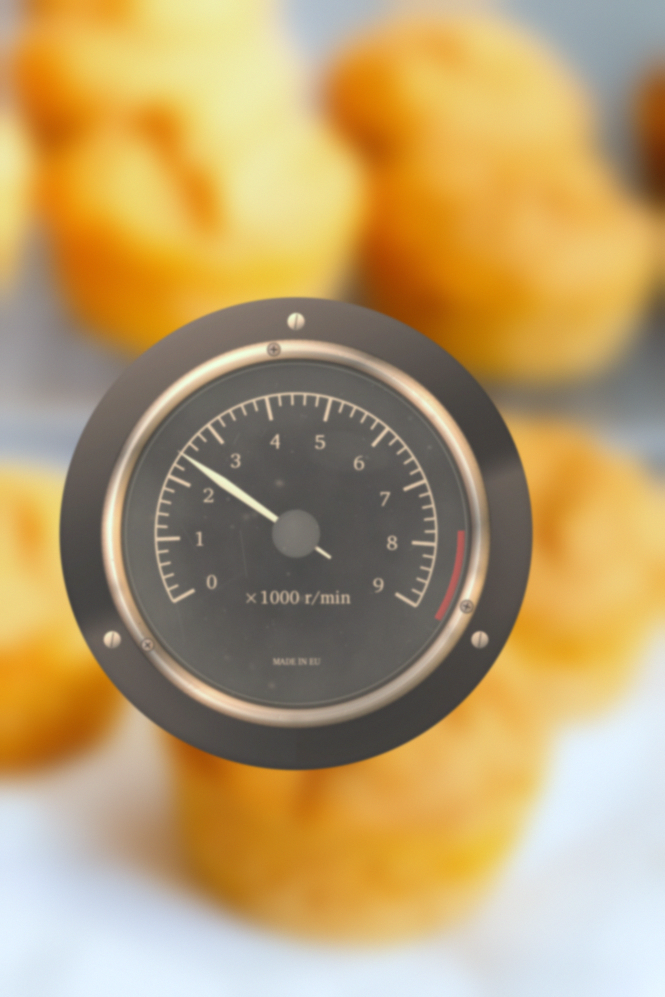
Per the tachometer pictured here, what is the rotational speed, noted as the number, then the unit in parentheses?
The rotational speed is 2400 (rpm)
